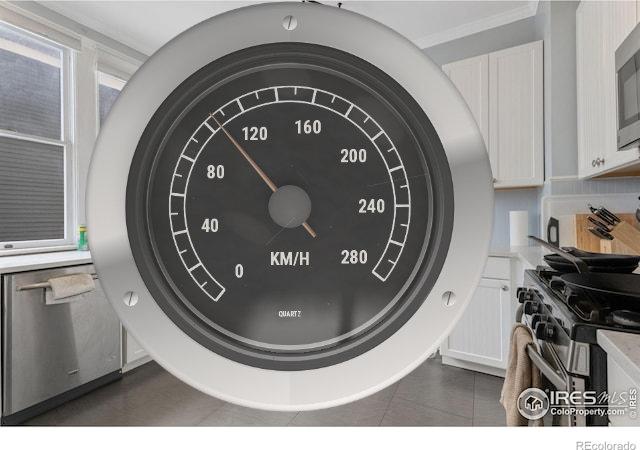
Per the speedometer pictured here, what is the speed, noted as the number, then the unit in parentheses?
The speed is 105 (km/h)
